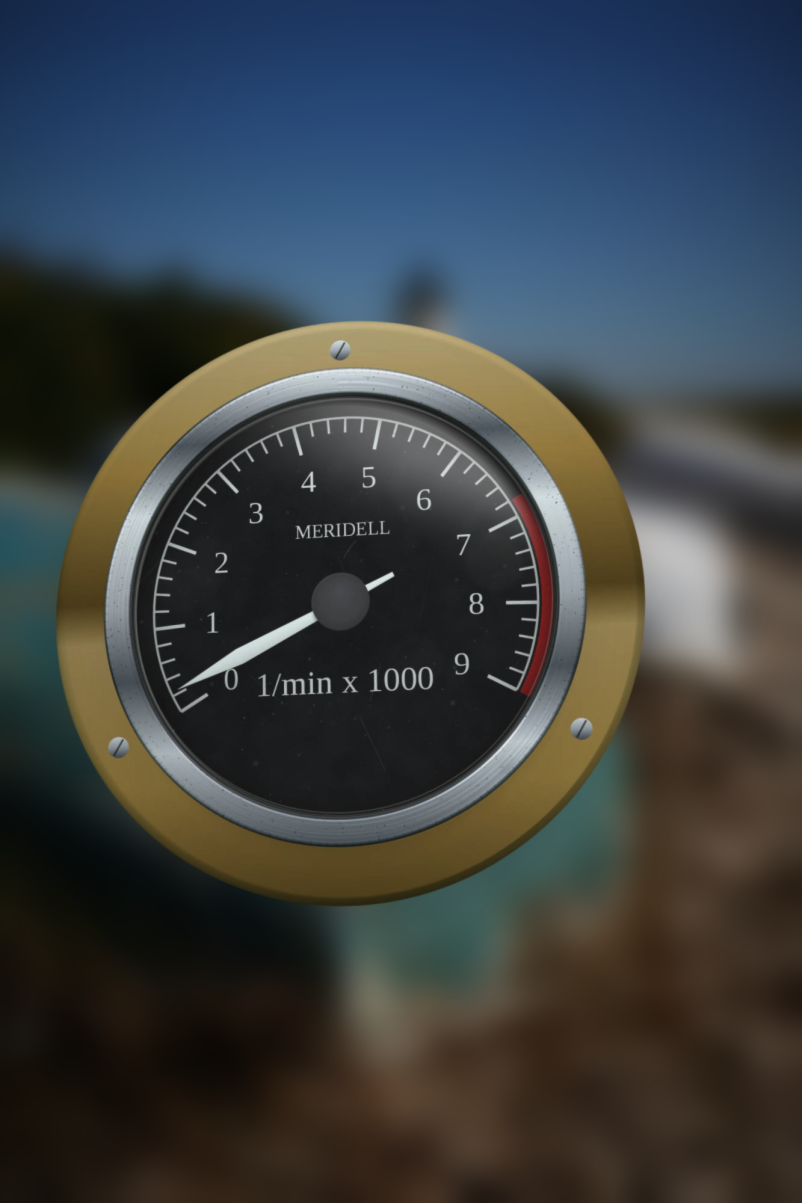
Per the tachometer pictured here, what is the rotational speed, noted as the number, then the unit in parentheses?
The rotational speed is 200 (rpm)
